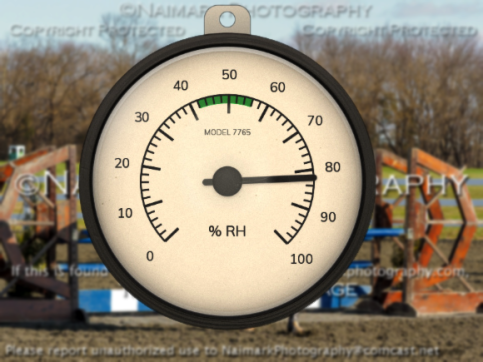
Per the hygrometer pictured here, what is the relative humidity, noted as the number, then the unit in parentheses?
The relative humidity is 82 (%)
